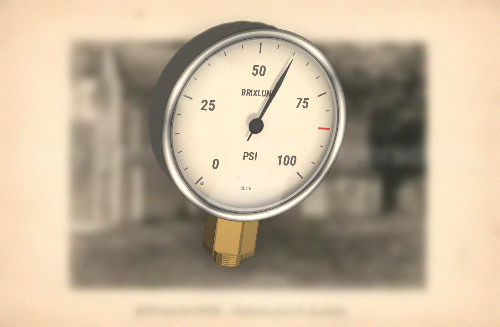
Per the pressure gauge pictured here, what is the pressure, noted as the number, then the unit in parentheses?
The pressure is 60 (psi)
